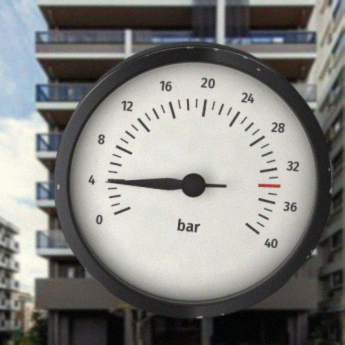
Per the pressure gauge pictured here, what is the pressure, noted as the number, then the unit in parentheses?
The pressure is 4 (bar)
